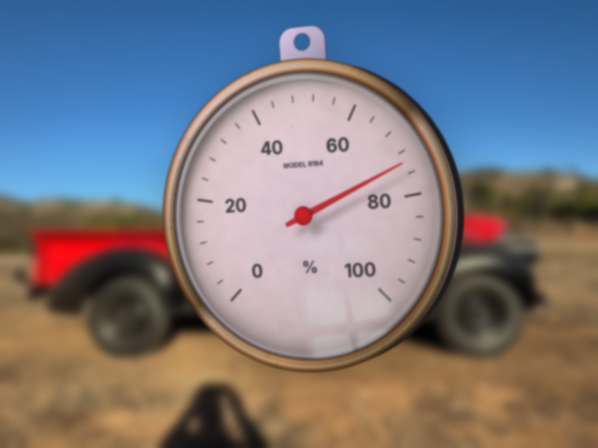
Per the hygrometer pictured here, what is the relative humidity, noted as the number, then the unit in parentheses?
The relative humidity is 74 (%)
